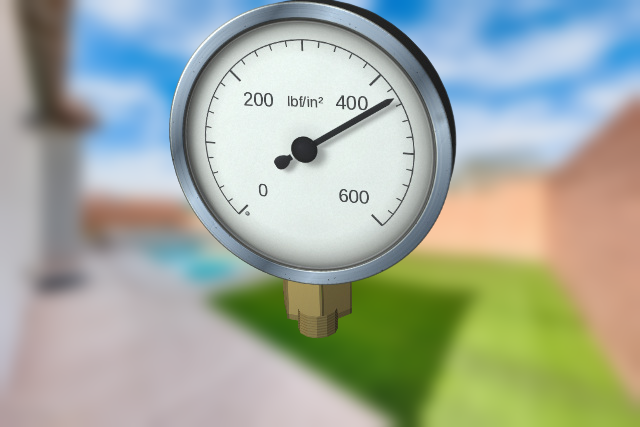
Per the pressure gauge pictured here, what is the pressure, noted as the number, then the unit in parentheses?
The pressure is 430 (psi)
